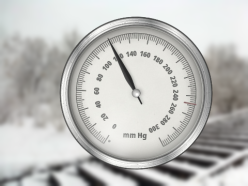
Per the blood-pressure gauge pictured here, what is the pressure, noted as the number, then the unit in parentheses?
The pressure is 120 (mmHg)
